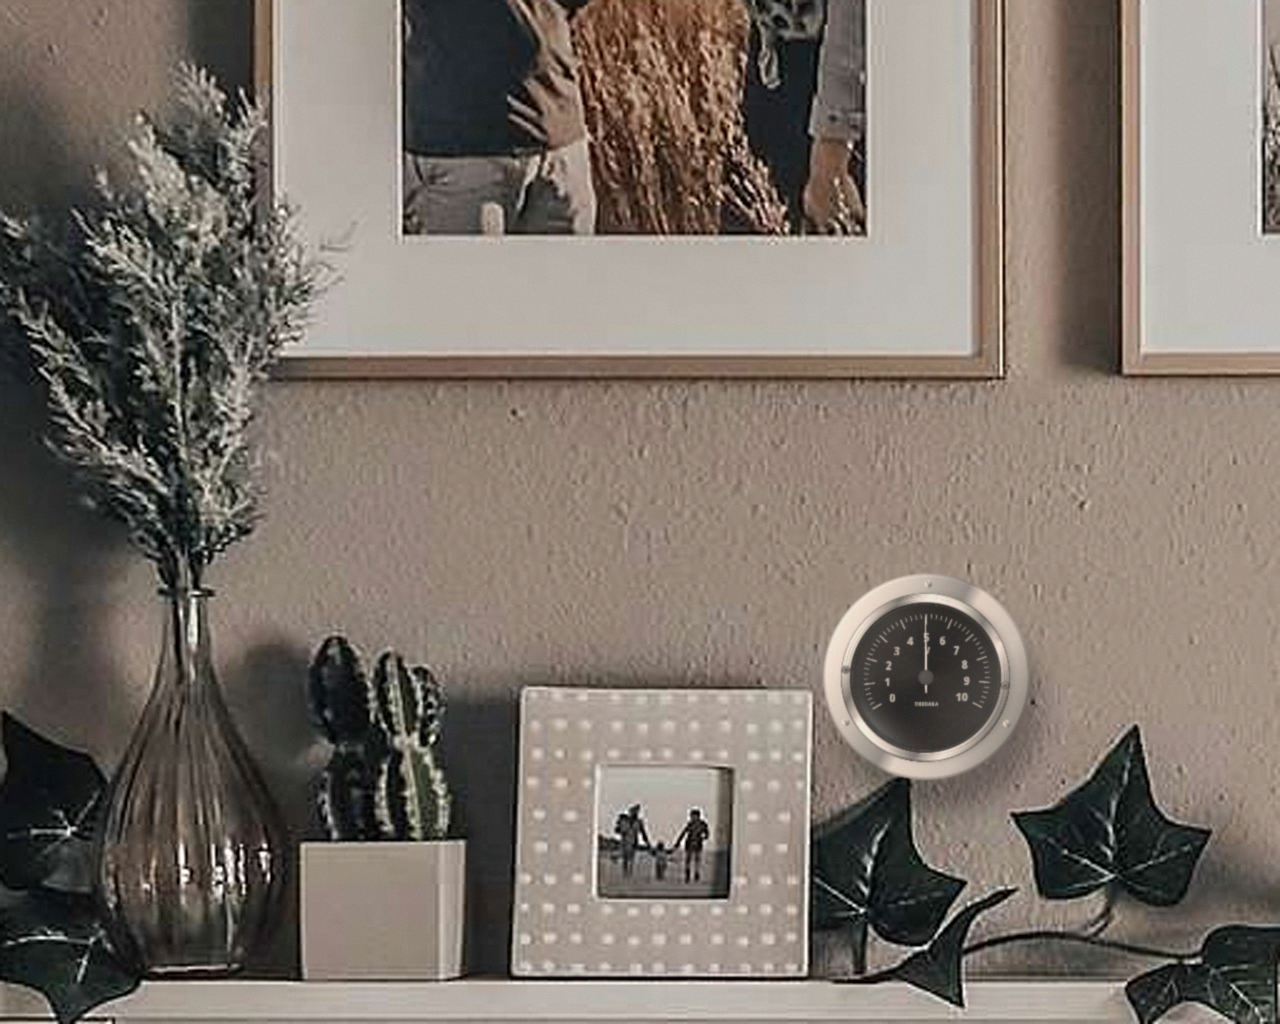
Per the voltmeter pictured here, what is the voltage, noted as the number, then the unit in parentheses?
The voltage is 5 (V)
